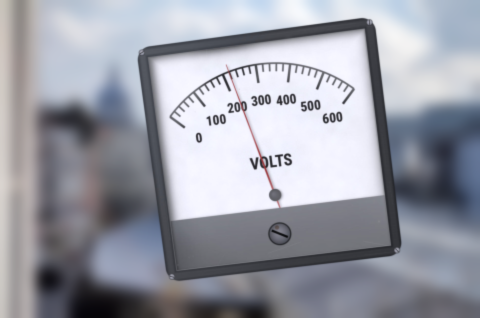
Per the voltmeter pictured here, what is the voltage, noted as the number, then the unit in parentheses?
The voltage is 220 (V)
